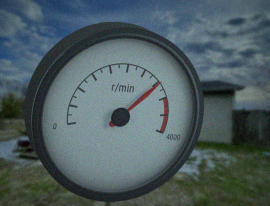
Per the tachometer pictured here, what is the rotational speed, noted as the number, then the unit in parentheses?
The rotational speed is 2800 (rpm)
